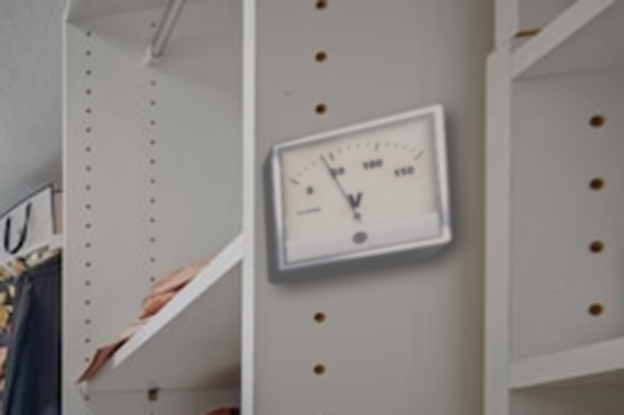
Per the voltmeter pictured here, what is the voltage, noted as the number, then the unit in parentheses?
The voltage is 40 (V)
